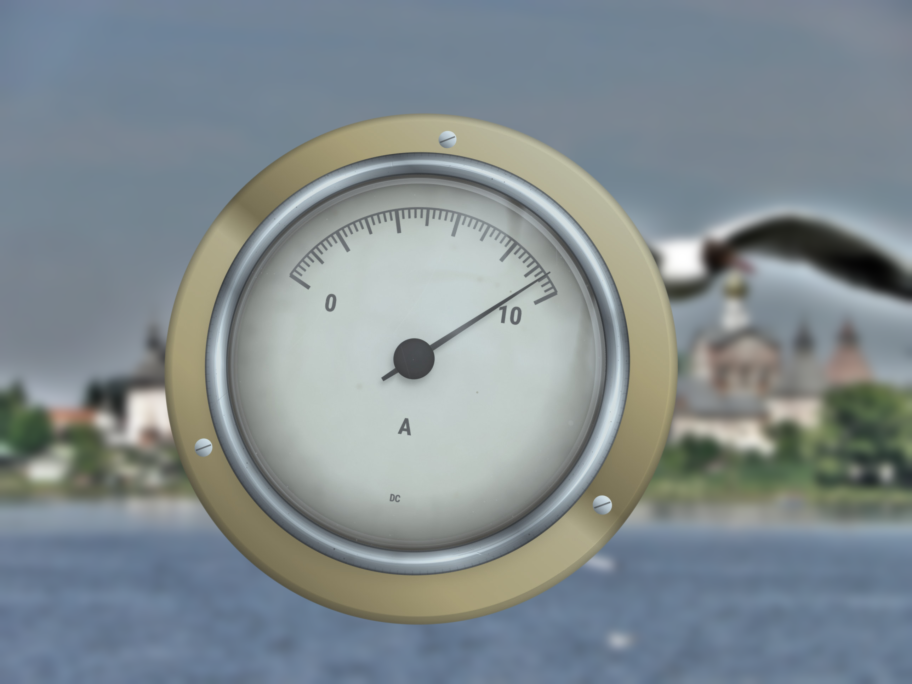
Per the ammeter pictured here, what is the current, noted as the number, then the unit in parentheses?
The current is 9.4 (A)
